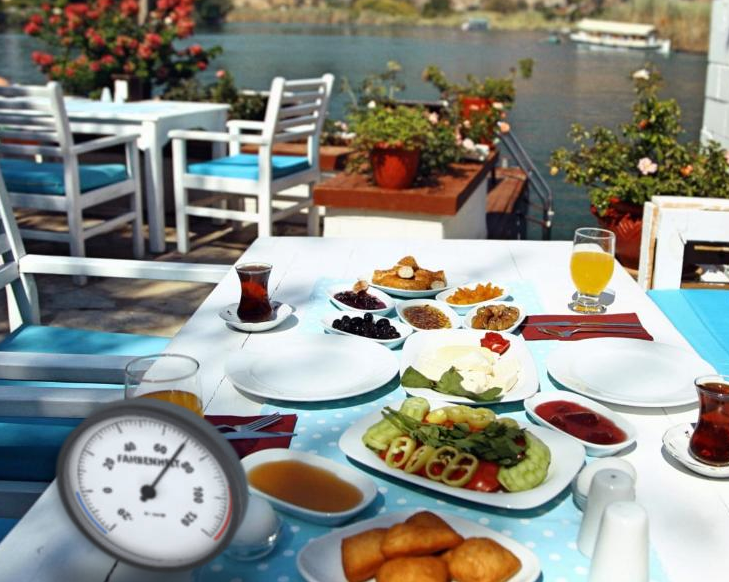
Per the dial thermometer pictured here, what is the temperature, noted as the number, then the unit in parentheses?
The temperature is 70 (°F)
